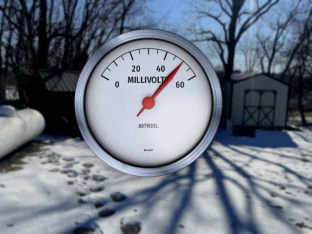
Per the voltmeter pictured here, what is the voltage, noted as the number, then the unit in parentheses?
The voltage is 50 (mV)
